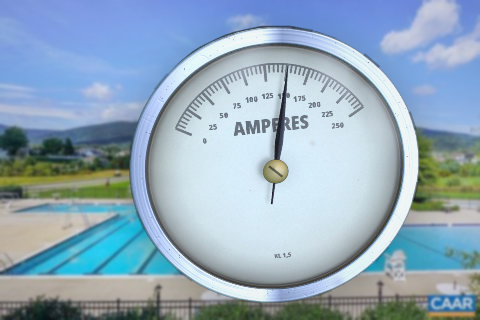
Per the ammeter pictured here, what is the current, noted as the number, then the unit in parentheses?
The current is 150 (A)
